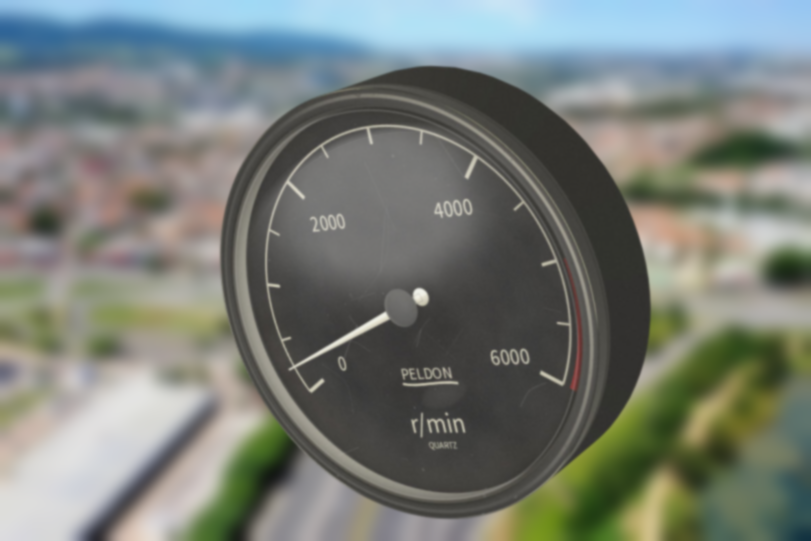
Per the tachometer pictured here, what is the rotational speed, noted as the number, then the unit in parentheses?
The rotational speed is 250 (rpm)
